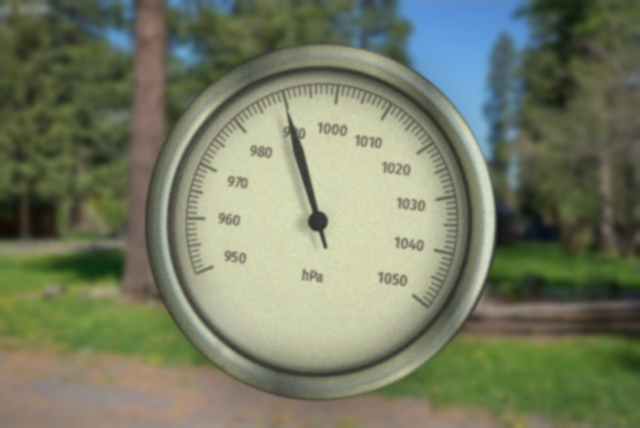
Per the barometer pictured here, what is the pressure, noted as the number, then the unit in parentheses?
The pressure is 990 (hPa)
